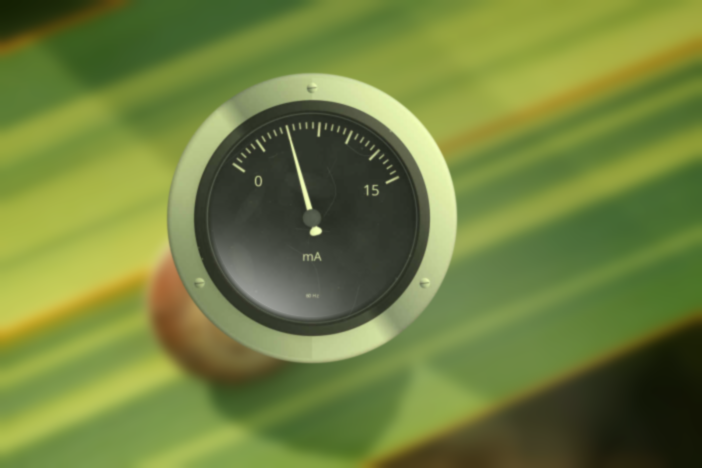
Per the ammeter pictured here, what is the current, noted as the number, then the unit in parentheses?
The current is 5 (mA)
